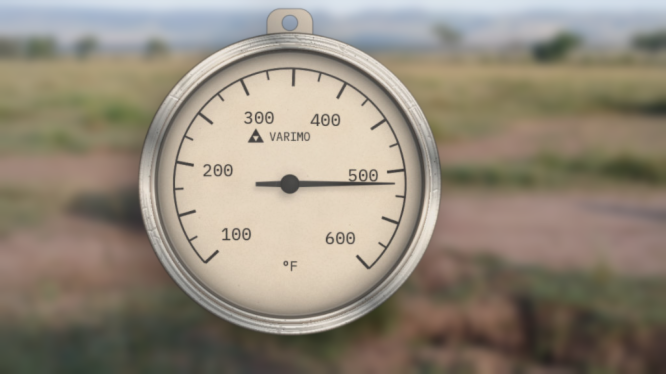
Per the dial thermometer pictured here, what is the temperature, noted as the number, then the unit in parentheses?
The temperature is 512.5 (°F)
